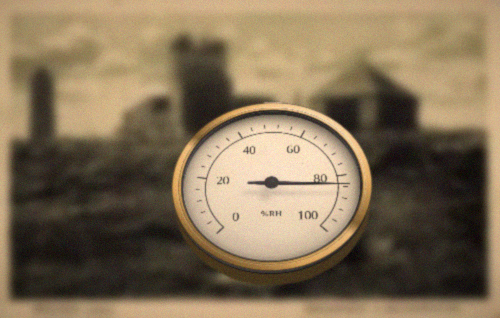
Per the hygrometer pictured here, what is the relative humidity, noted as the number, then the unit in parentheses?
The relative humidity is 84 (%)
